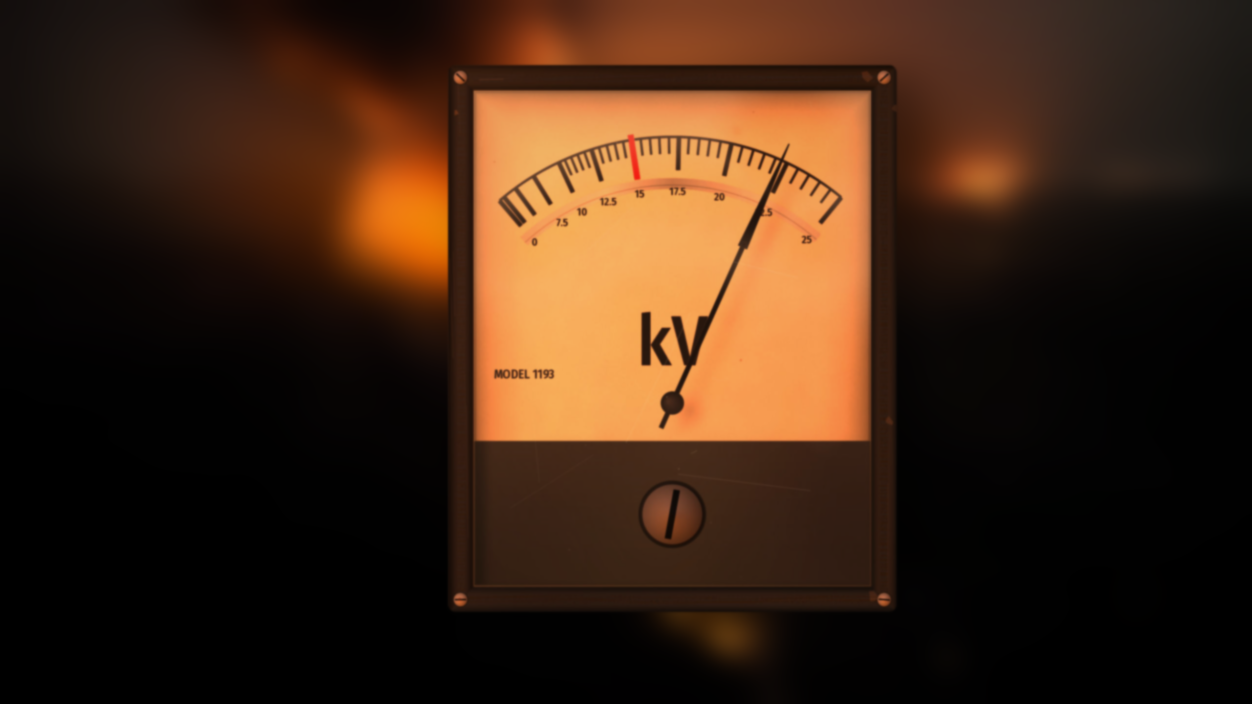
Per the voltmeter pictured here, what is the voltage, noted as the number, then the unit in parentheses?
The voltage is 22.25 (kV)
